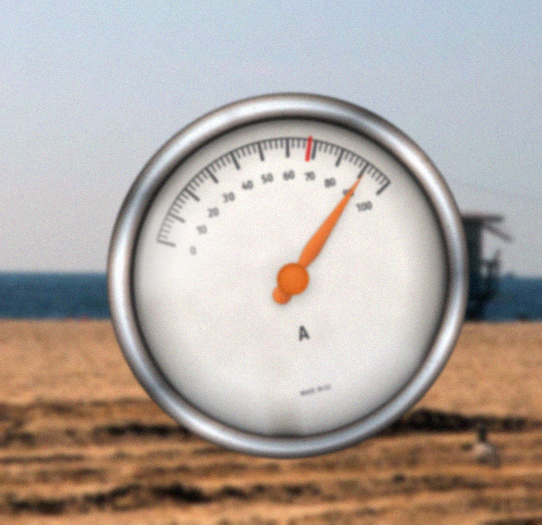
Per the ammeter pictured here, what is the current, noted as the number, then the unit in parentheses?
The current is 90 (A)
